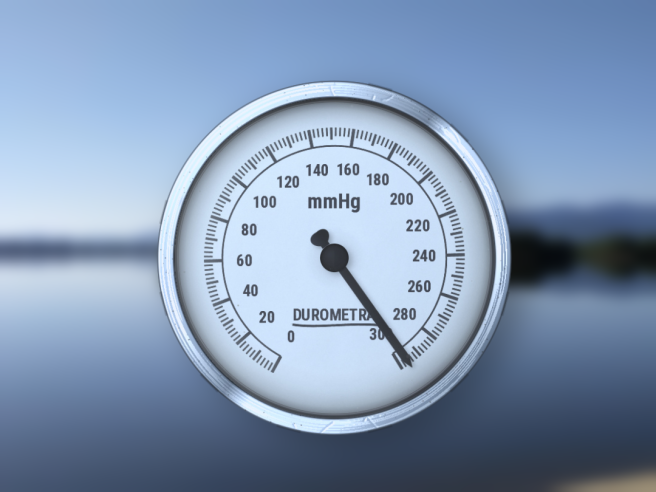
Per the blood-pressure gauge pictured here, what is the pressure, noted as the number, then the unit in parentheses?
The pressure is 296 (mmHg)
